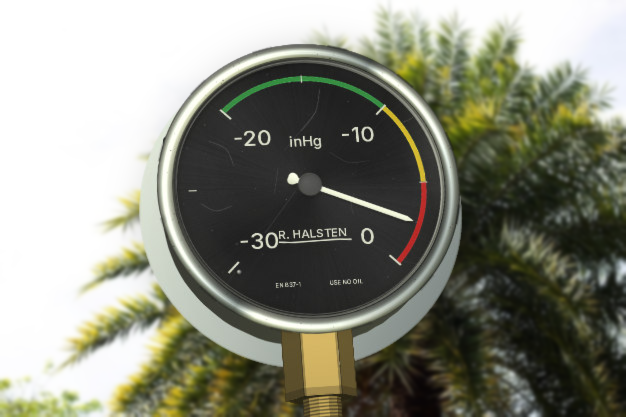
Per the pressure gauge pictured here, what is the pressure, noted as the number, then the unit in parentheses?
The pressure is -2.5 (inHg)
